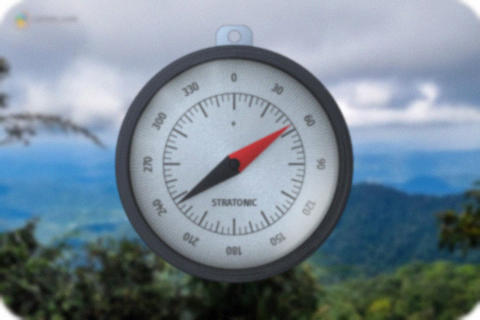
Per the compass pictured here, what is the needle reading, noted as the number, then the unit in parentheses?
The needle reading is 55 (°)
